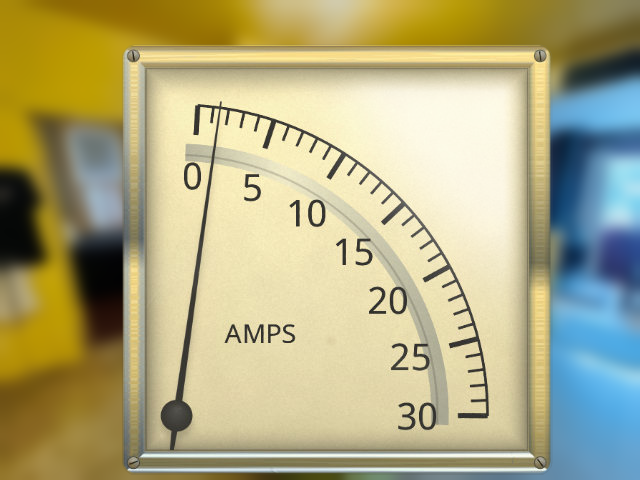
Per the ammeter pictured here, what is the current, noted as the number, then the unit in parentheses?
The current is 1.5 (A)
